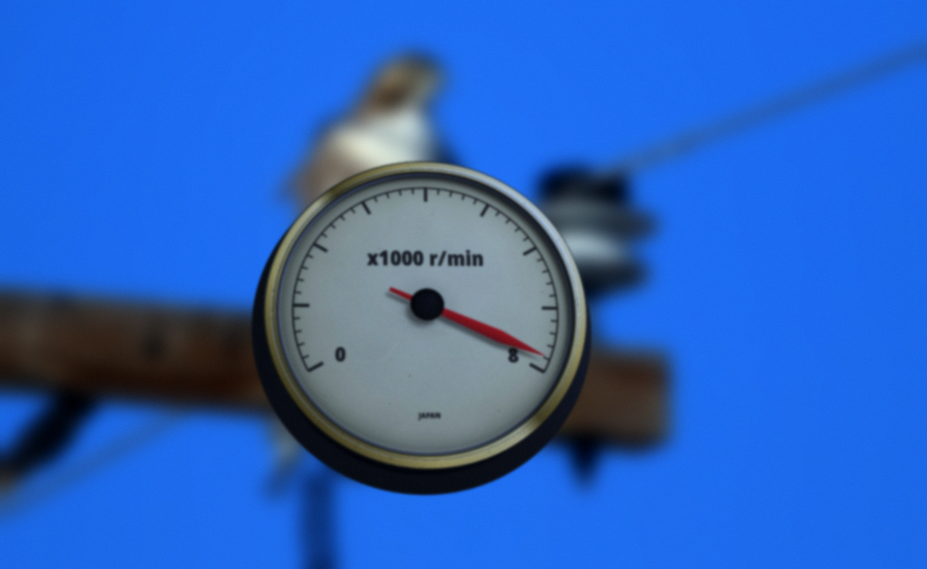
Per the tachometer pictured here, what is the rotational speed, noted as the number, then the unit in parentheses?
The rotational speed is 7800 (rpm)
